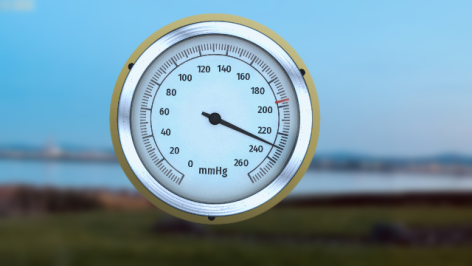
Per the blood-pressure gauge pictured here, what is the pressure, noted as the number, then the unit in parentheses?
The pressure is 230 (mmHg)
